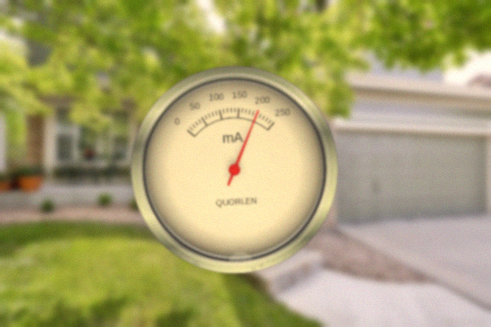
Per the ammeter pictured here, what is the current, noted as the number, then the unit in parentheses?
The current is 200 (mA)
